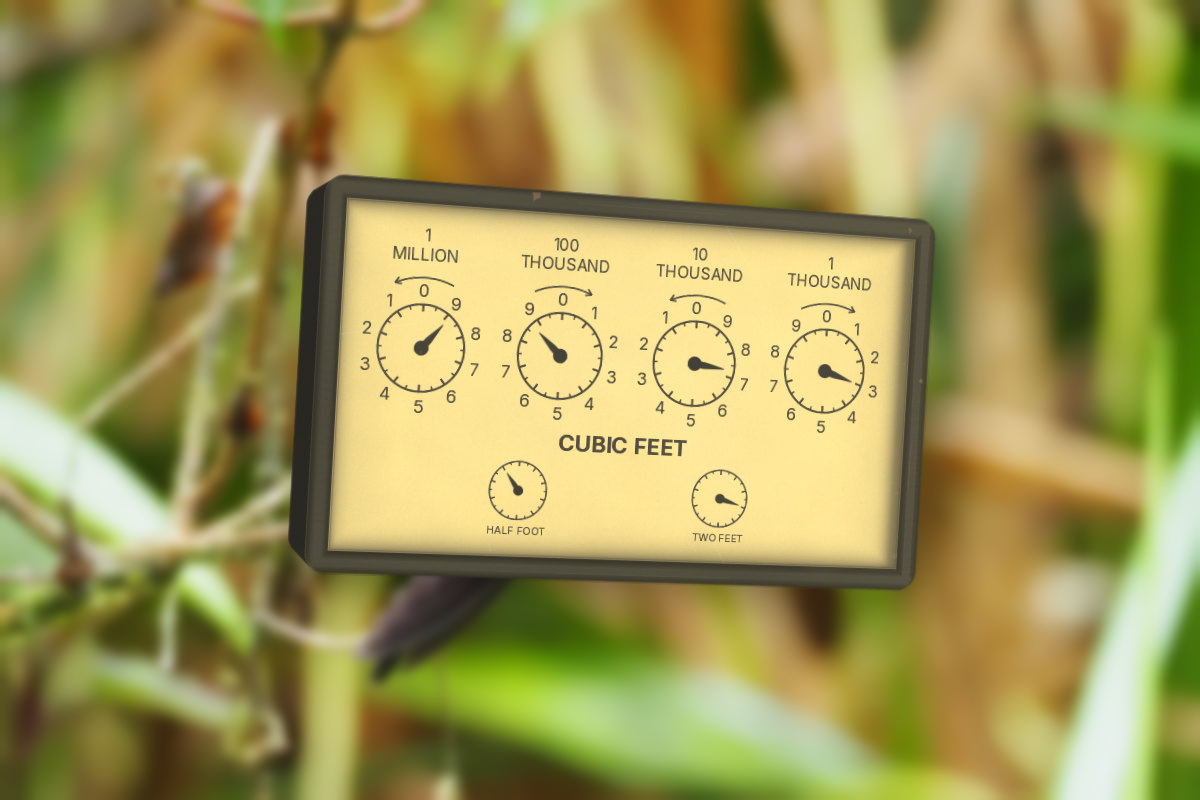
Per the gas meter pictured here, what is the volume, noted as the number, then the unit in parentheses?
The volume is 887300 (ft³)
